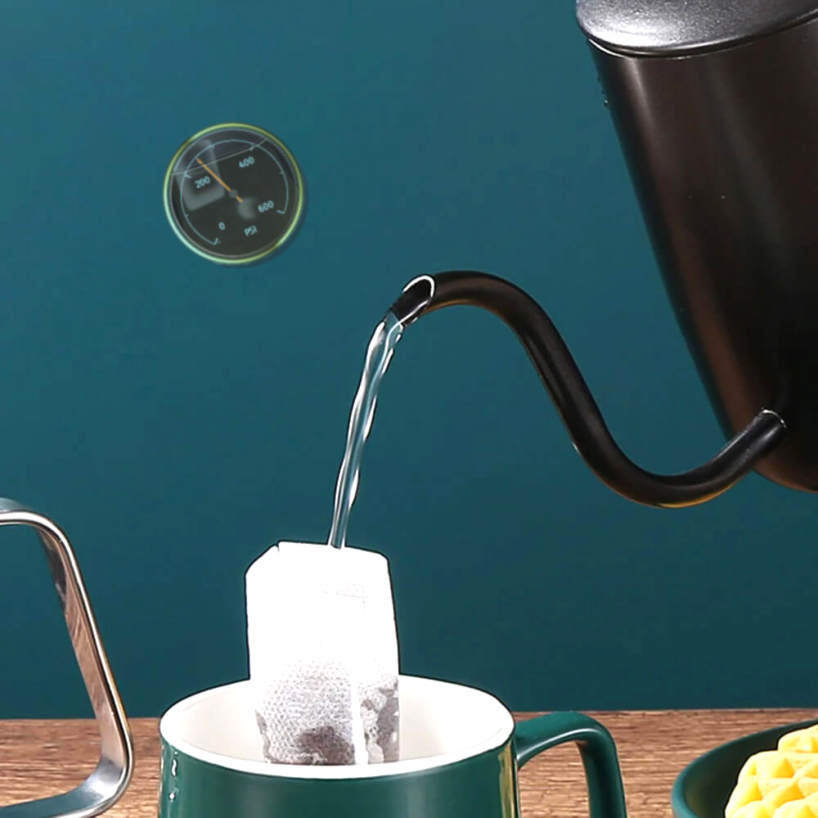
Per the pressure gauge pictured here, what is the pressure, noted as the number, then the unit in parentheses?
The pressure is 250 (psi)
